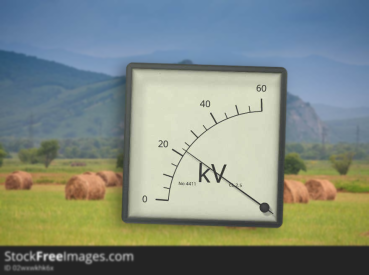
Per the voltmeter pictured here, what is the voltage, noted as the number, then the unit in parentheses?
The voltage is 22.5 (kV)
